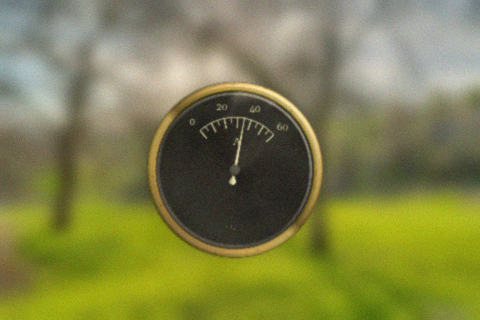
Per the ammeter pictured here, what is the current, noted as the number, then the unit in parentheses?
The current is 35 (A)
